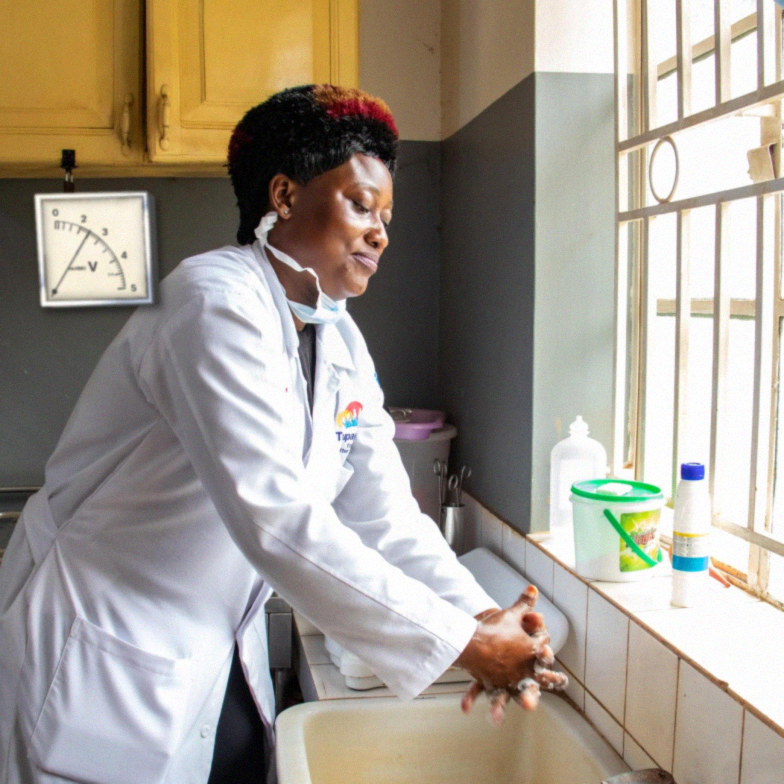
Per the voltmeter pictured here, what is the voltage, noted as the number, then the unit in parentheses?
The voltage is 2.5 (V)
